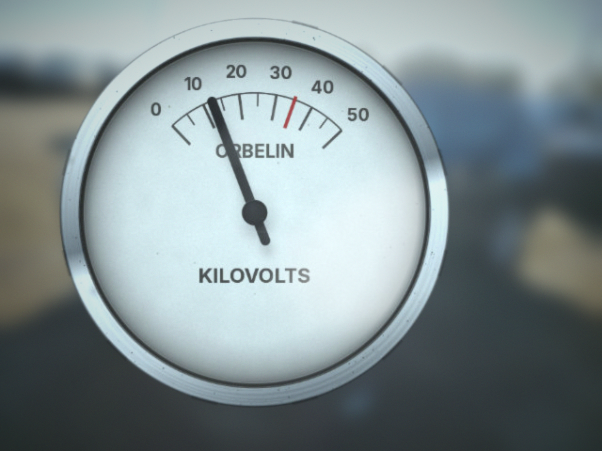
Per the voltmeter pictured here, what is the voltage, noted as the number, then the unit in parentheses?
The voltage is 12.5 (kV)
